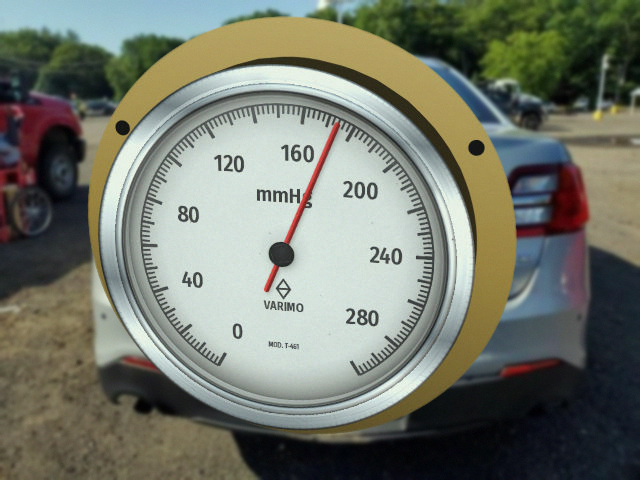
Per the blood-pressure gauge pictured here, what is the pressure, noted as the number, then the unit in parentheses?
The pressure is 174 (mmHg)
